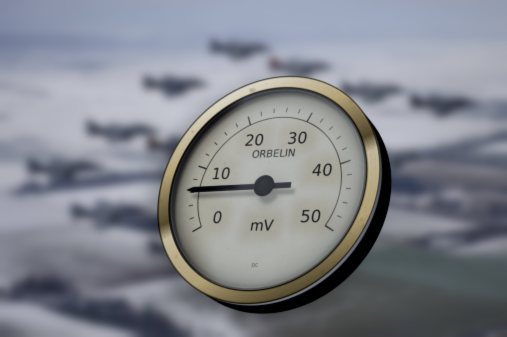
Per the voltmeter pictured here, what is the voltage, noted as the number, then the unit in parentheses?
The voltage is 6 (mV)
